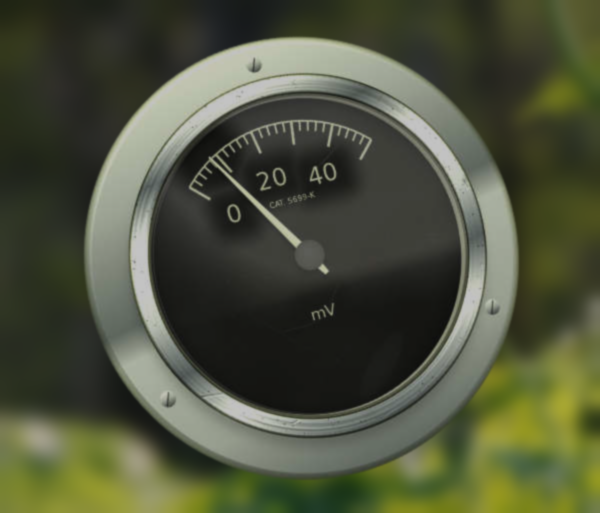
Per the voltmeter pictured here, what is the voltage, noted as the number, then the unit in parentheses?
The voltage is 8 (mV)
